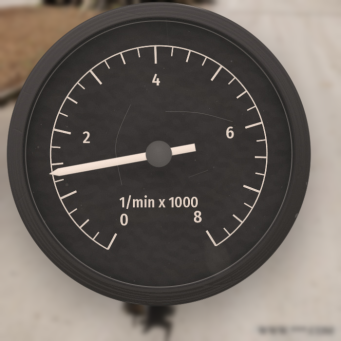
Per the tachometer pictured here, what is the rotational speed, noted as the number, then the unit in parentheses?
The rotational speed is 1375 (rpm)
